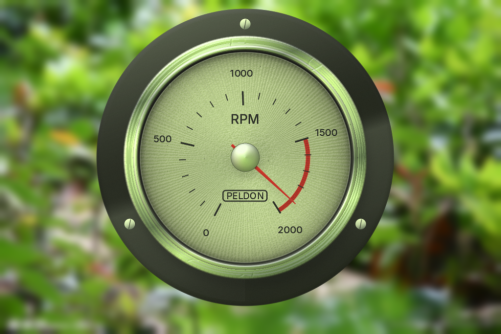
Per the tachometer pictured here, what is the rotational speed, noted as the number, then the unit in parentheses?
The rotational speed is 1900 (rpm)
